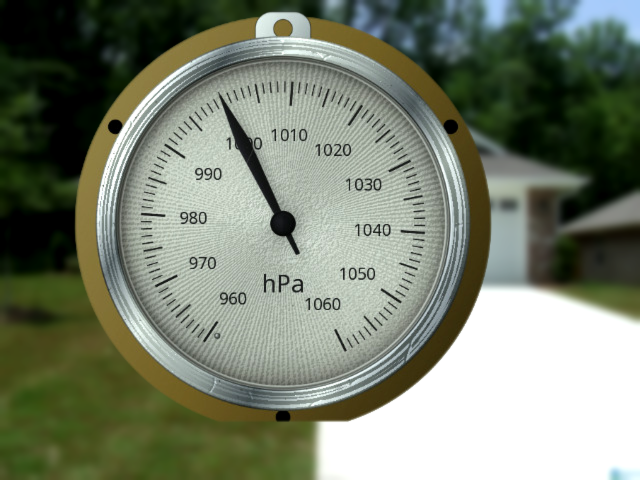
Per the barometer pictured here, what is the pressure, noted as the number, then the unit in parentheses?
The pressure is 1000 (hPa)
